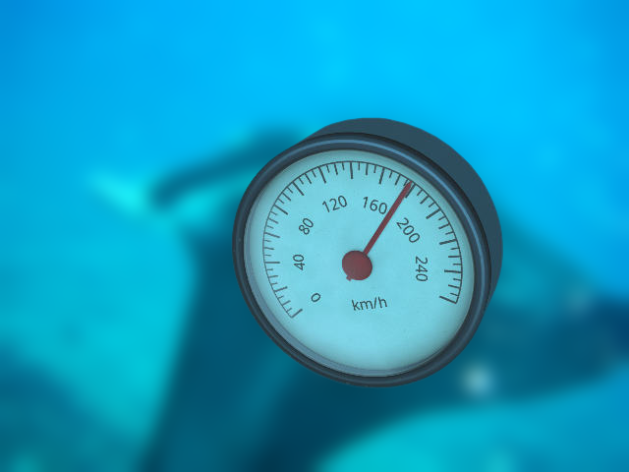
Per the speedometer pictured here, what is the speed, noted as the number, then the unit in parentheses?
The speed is 177.5 (km/h)
